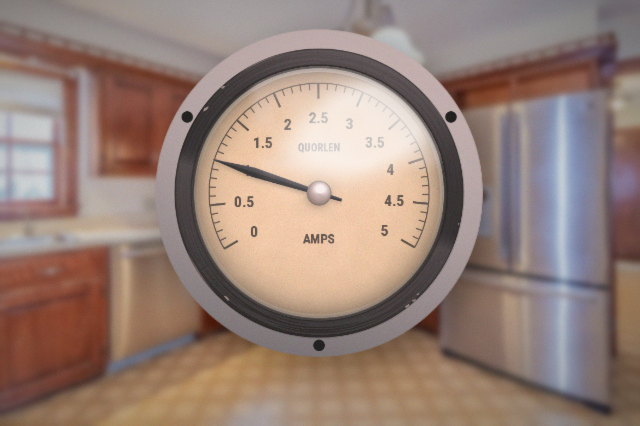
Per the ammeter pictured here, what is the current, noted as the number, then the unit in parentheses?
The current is 1 (A)
